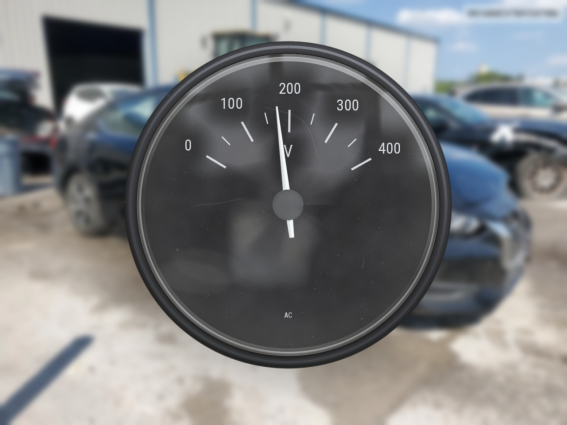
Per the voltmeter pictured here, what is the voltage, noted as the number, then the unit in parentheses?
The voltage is 175 (V)
